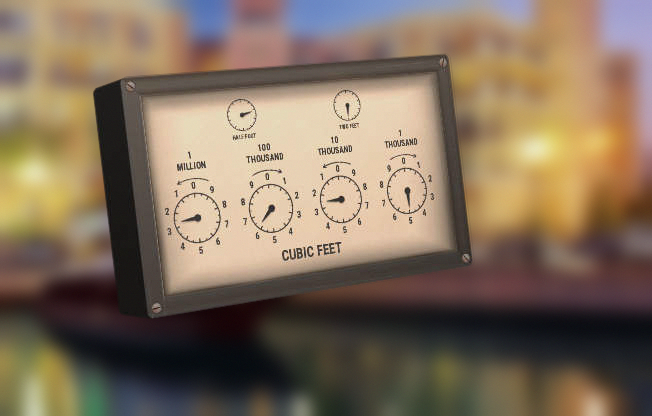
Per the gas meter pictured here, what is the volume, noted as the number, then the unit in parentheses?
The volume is 262500 (ft³)
